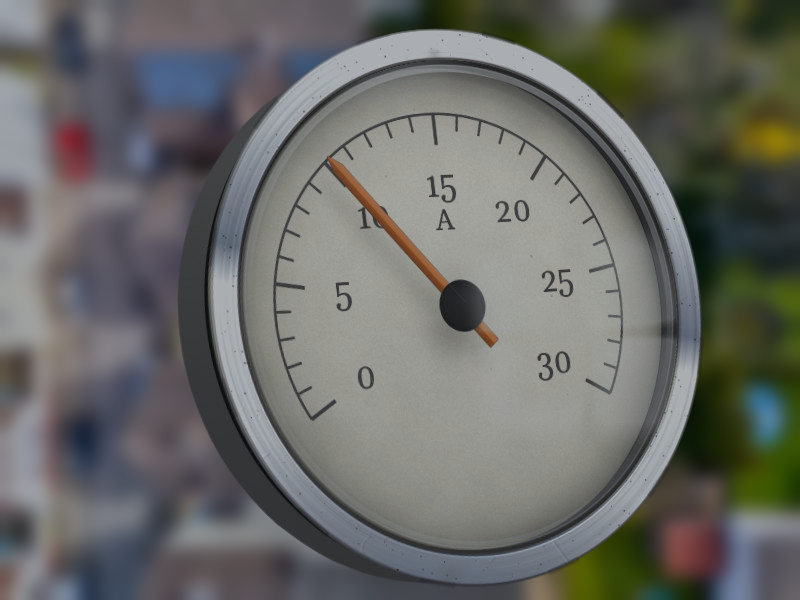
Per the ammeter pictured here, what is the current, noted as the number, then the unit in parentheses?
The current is 10 (A)
